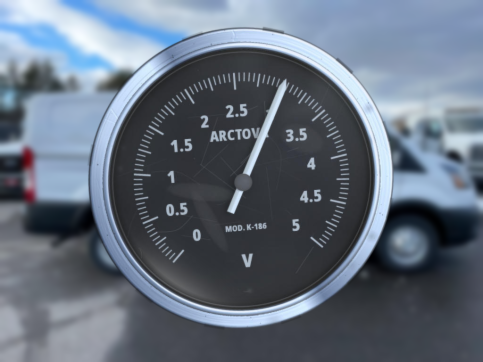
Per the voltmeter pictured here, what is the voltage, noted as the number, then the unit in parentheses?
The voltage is 3 (V)
